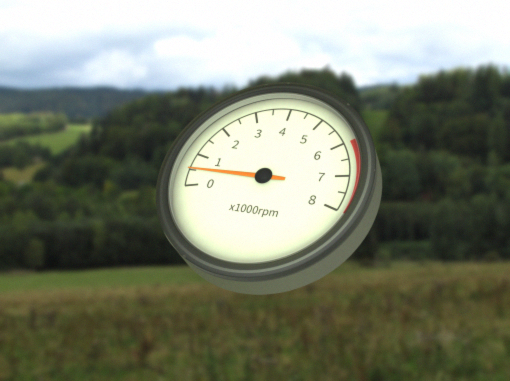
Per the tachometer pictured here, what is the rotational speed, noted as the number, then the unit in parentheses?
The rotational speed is 500 (rpm)
